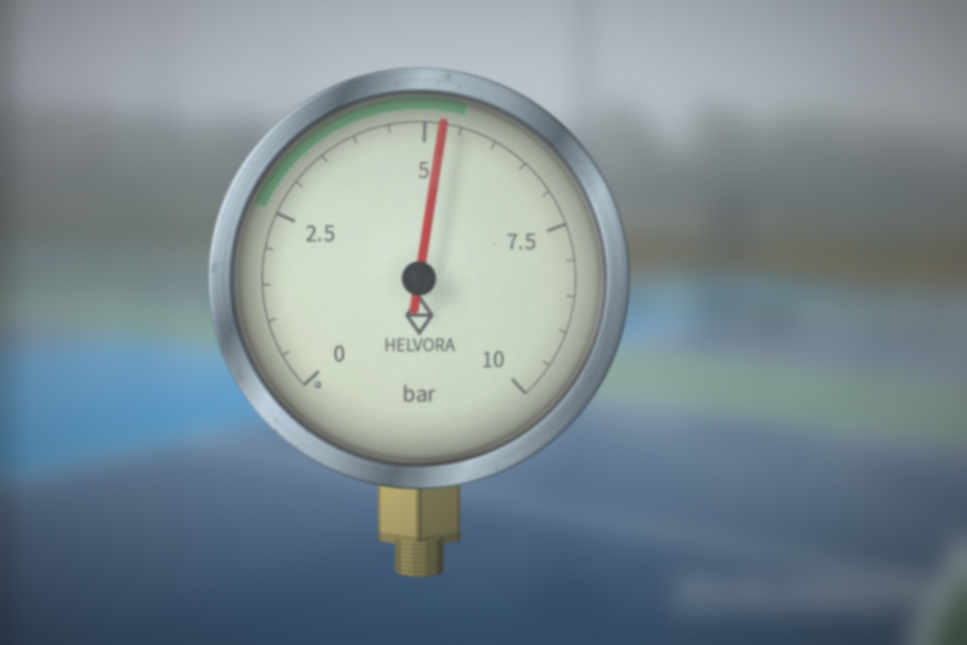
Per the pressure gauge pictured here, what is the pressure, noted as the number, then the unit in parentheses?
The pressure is 5.25 (bar)
